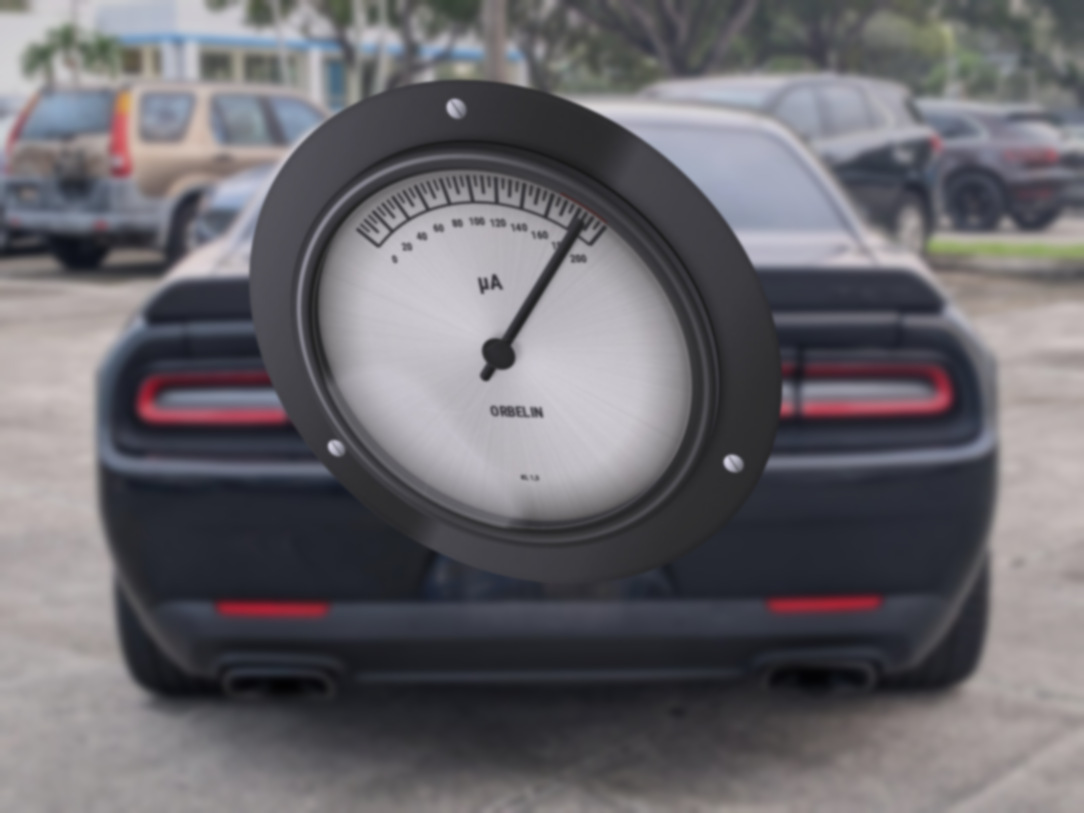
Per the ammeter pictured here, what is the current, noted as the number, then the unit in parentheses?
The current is 185 (µA)
